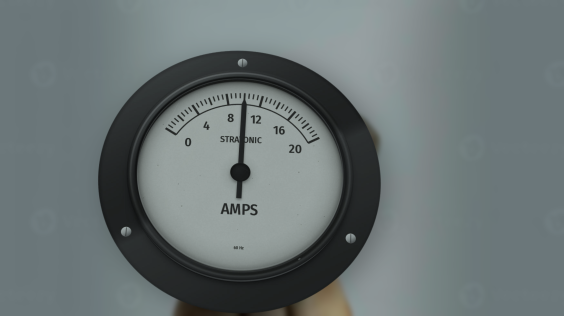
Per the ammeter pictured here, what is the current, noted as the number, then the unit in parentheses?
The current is 10 (A)
